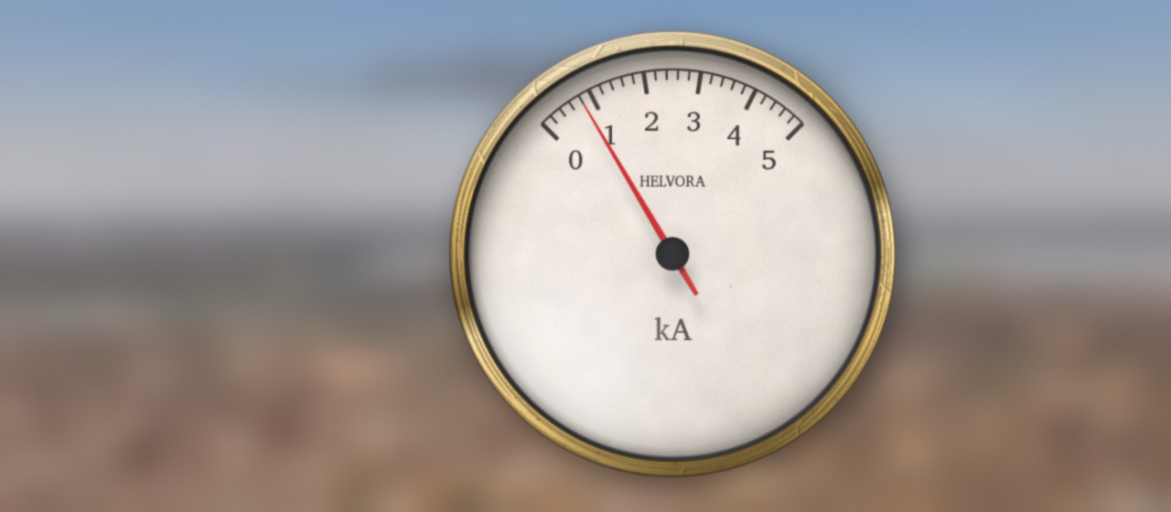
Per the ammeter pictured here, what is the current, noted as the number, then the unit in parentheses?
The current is 0.8 (kA)
